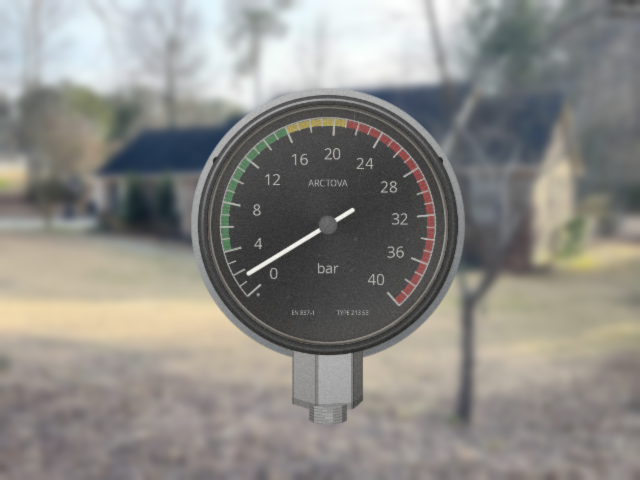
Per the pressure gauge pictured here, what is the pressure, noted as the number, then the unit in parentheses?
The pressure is 1.5 (bar)
